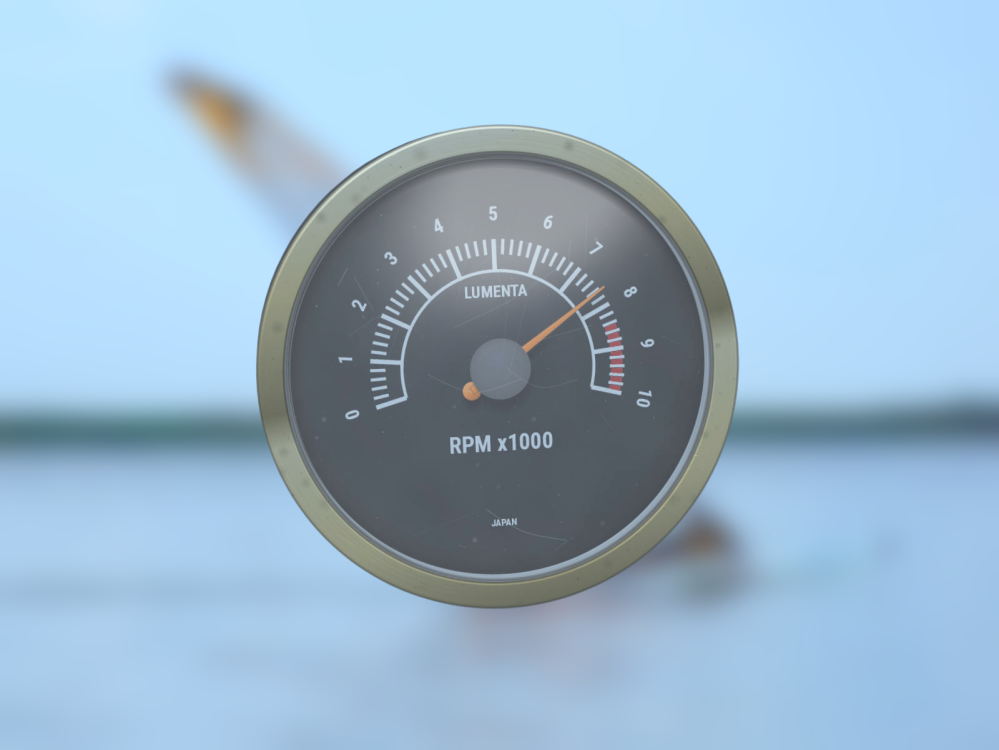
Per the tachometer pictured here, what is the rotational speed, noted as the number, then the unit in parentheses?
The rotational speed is 7600 (rpm)
